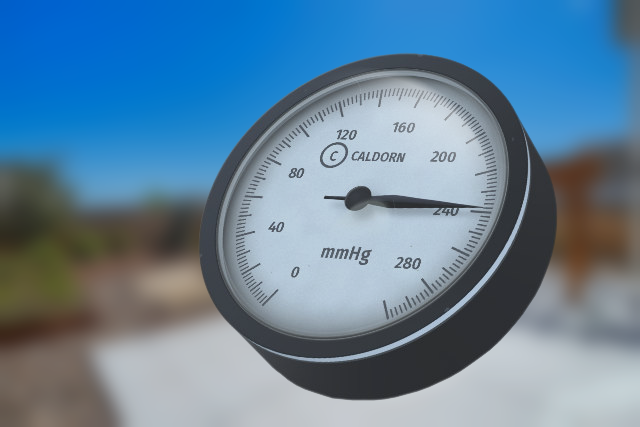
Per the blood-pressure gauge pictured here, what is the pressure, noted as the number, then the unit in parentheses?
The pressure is 240 (mmHg)
